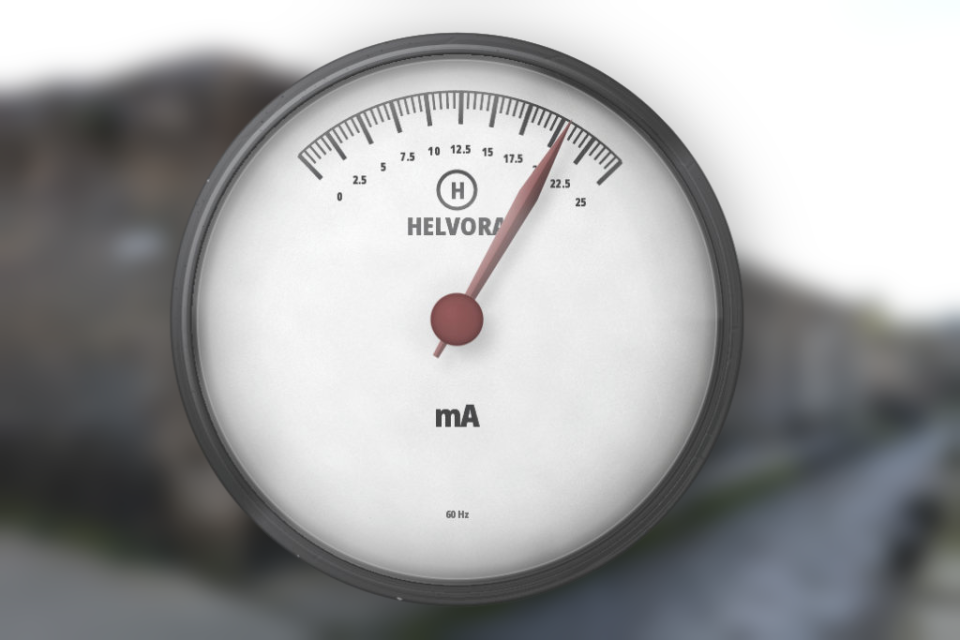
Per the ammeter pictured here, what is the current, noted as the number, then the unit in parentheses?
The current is 20.5 (mA)
